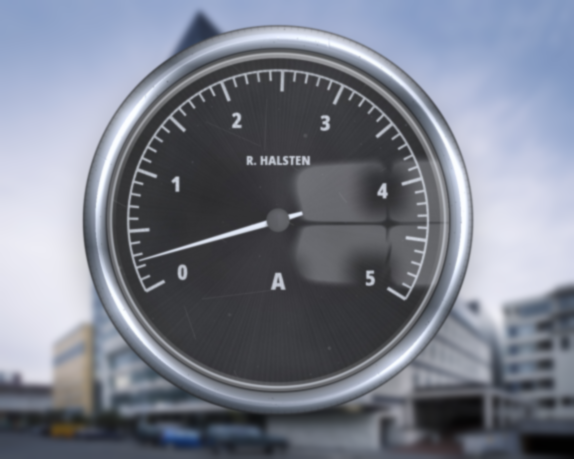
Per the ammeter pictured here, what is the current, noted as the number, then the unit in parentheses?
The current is 0.25 (A)
